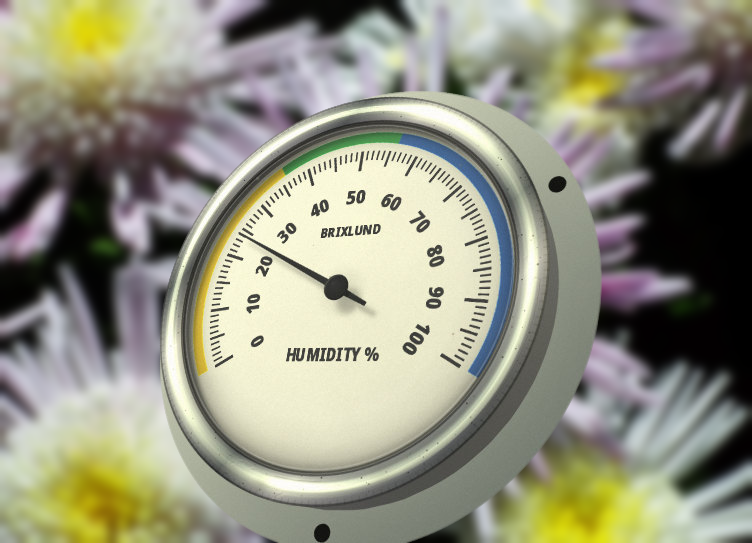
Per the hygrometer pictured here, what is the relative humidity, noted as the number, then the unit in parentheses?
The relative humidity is 24 (%)
